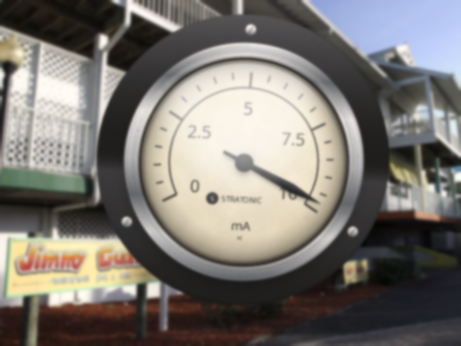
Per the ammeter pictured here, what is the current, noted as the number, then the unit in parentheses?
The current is 9.75 (mA)
